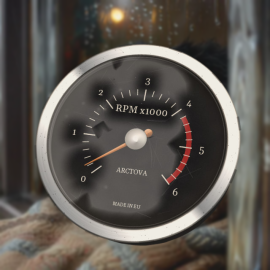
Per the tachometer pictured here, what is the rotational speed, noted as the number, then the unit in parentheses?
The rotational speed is 200 (rpm)
